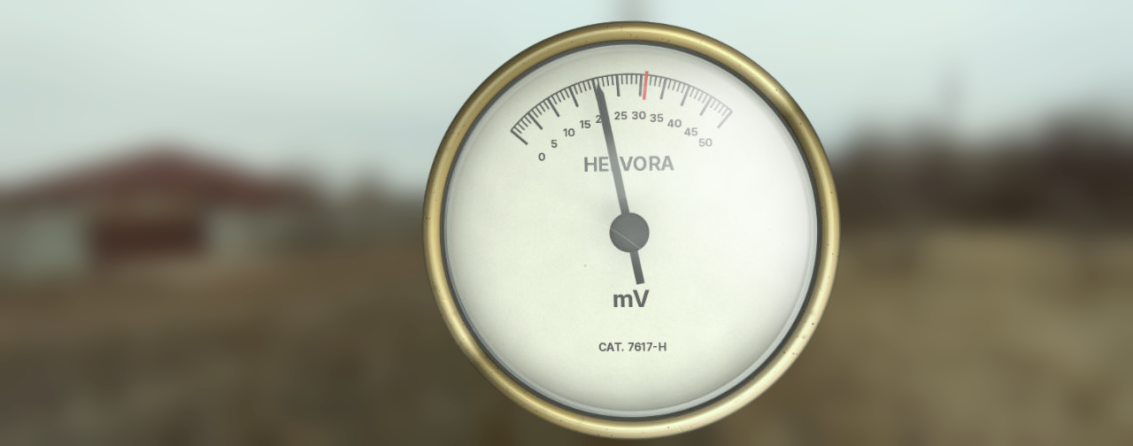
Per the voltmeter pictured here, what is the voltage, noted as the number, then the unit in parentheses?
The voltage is 21 (mV)
